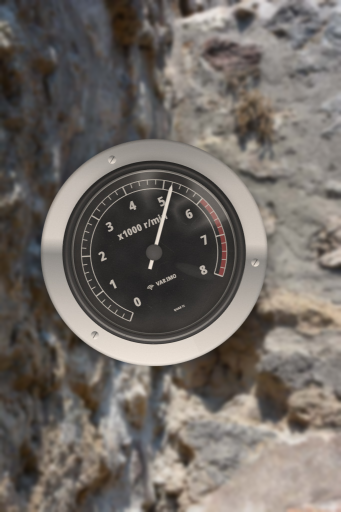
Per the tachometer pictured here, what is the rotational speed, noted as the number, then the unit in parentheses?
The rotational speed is 5200 (rpm)
